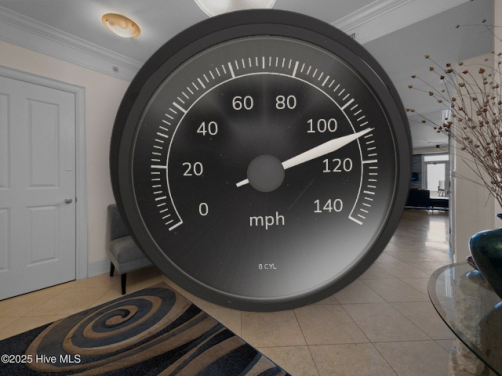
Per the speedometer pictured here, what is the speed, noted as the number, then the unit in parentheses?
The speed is 110 (mph)
